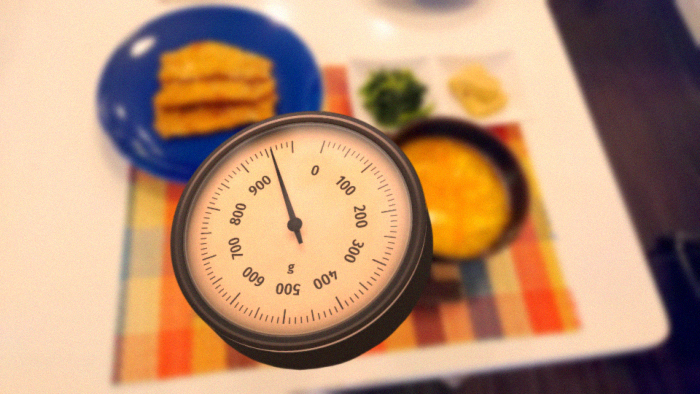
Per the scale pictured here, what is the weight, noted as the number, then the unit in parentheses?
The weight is 960 (g)
